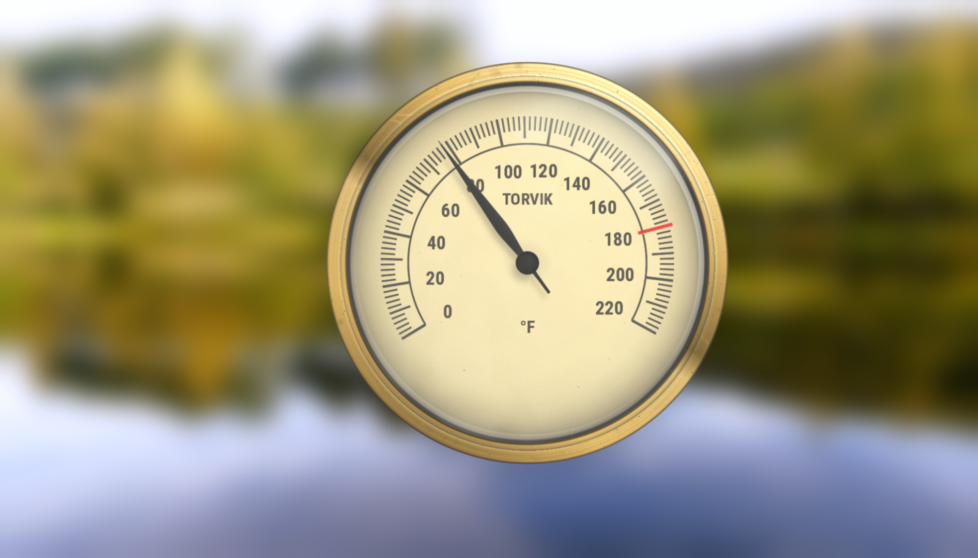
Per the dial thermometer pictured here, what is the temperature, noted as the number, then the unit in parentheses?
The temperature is 78 (°F)
